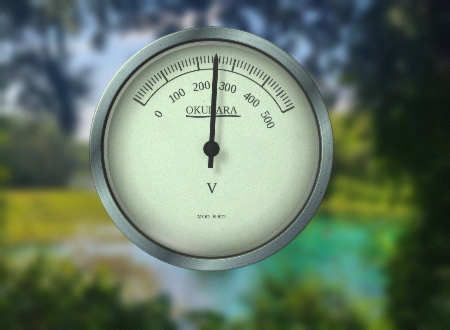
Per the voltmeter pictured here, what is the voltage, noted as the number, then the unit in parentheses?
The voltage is 250 (V)
